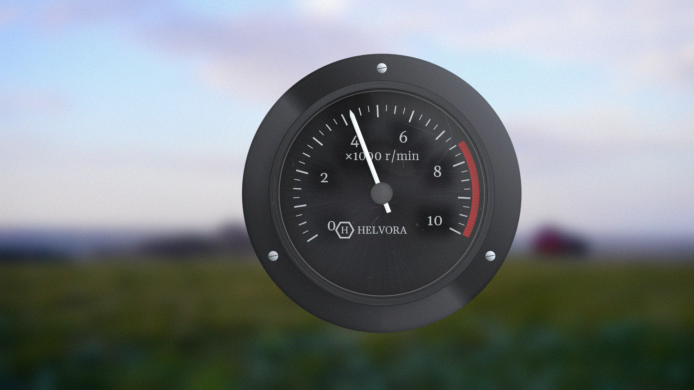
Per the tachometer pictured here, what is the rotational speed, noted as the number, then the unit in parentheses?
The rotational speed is 4250 (rpm)
